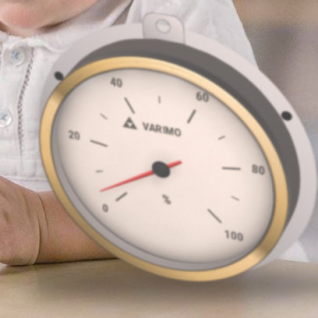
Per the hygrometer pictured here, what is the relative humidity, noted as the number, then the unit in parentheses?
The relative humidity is 5 (%)
